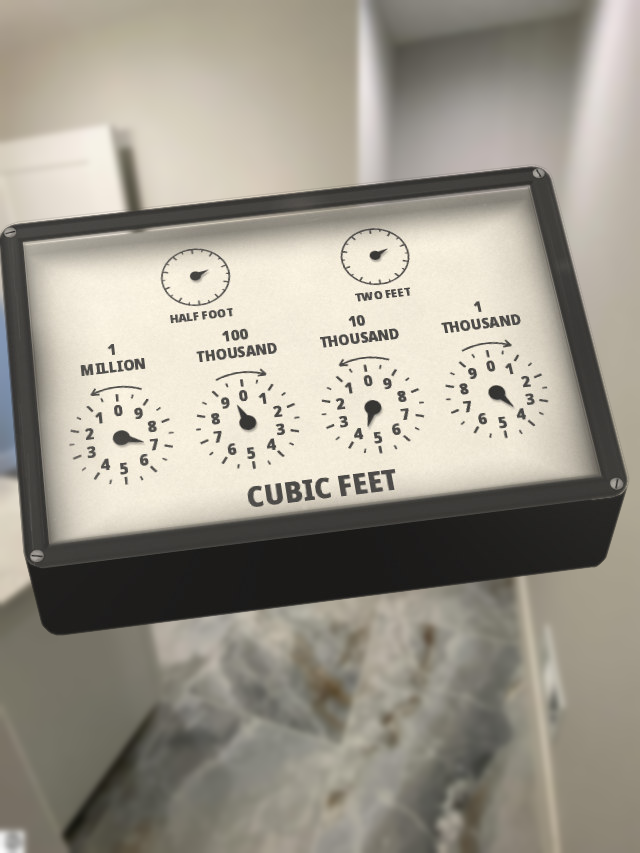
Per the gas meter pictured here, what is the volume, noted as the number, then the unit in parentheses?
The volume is 694400 (ft³)
